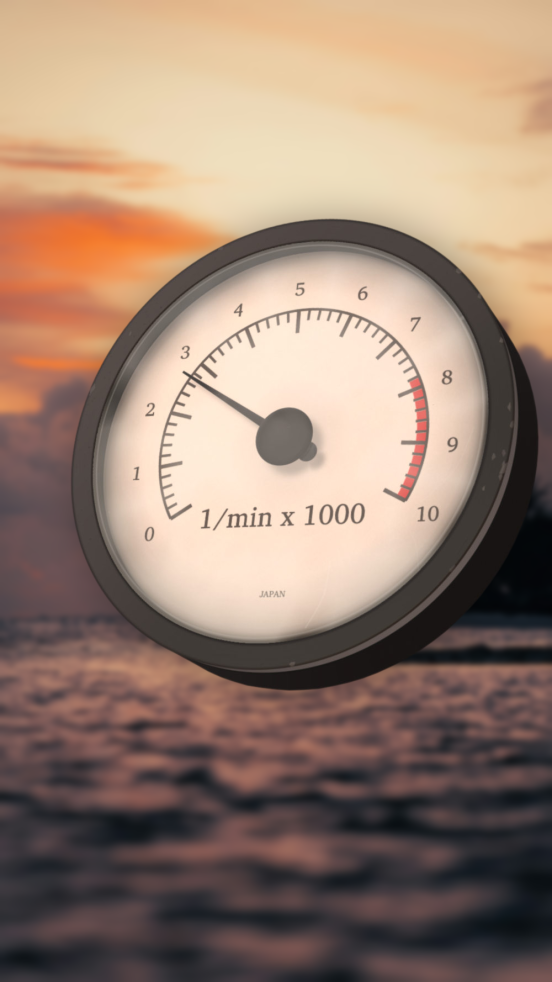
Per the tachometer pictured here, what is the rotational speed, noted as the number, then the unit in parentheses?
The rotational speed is 2700 (rpm)
